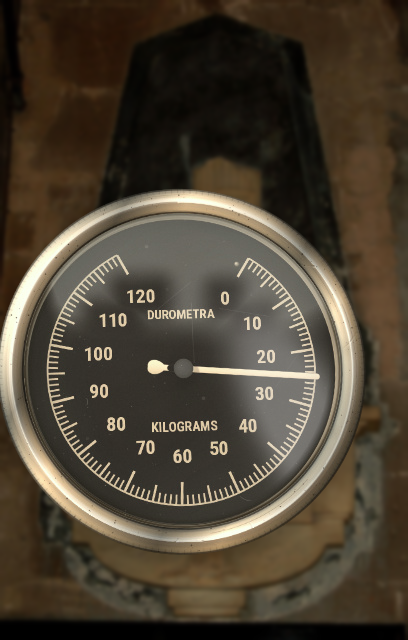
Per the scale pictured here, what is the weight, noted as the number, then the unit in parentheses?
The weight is 25 (kg)
